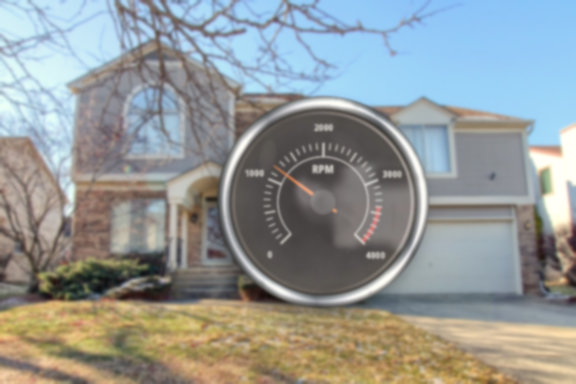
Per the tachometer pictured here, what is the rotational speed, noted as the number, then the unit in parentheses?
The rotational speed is 1200 (rpm)
